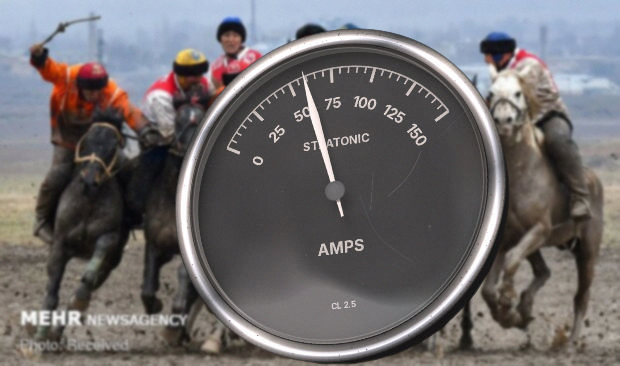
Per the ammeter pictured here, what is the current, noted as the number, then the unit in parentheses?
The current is 60 (A)
